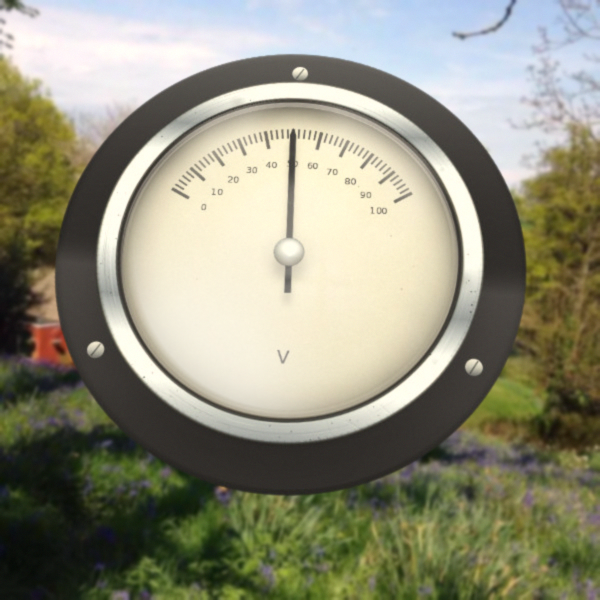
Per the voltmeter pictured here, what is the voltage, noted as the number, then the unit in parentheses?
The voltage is 50 (V)
